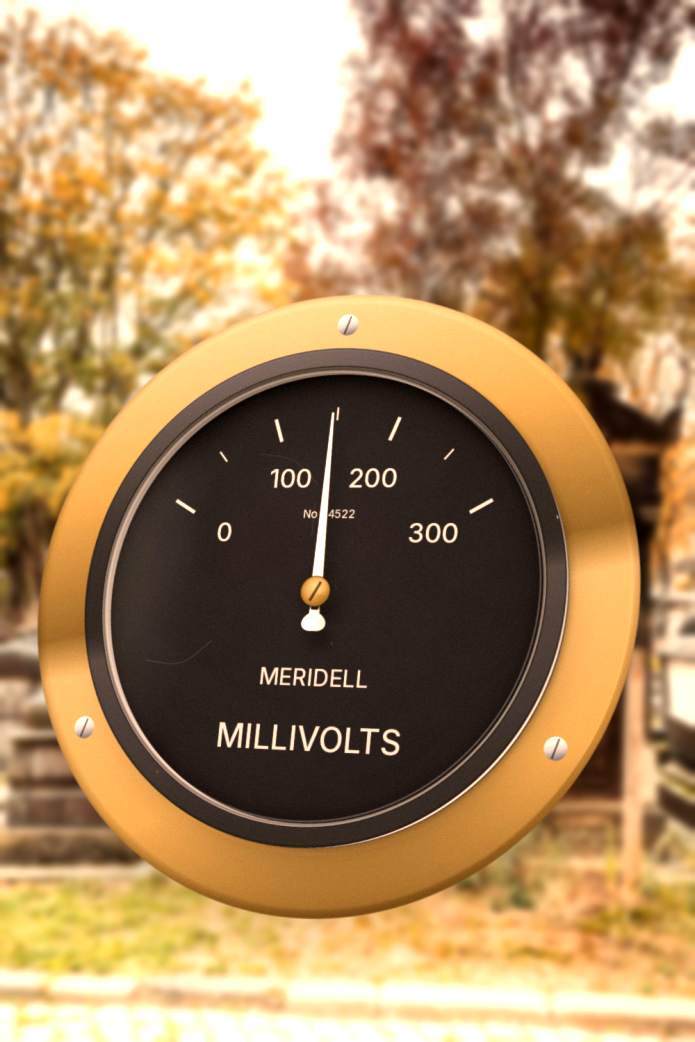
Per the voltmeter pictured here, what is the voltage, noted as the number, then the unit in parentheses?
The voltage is 150 (mV)
